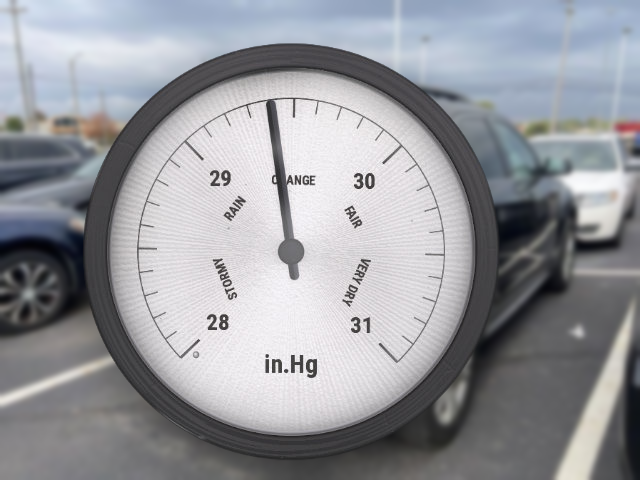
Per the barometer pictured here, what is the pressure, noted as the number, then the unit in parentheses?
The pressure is 29.4 (inHg)
